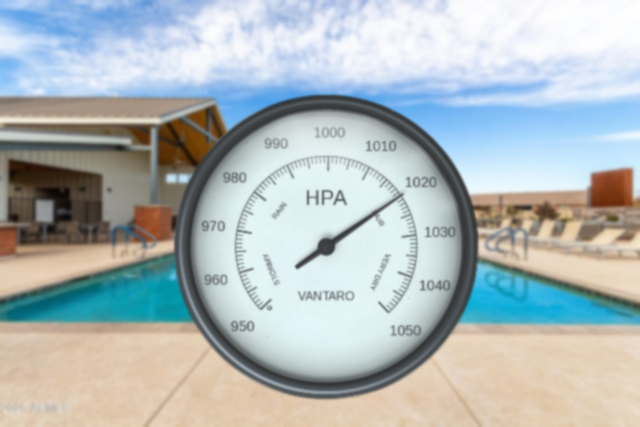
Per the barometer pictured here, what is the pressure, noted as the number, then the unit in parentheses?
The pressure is 1020 (hPa)
